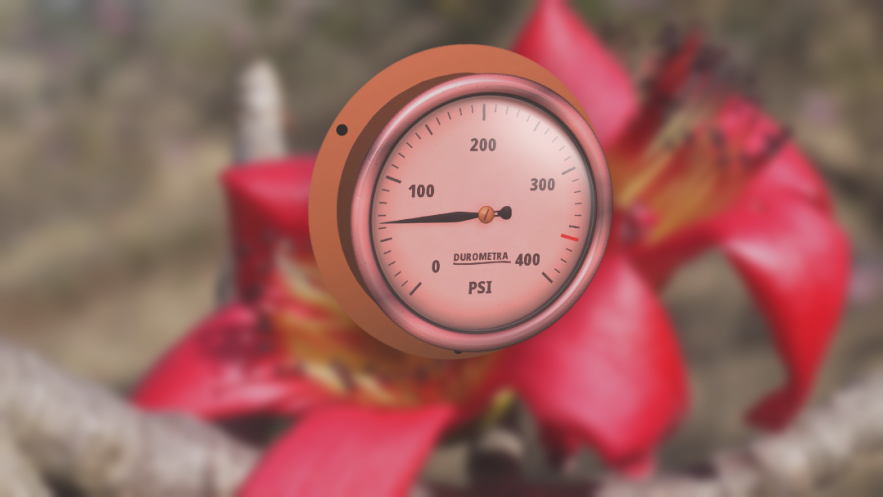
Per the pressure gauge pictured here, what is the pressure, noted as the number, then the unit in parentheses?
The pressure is 65 (psi)
